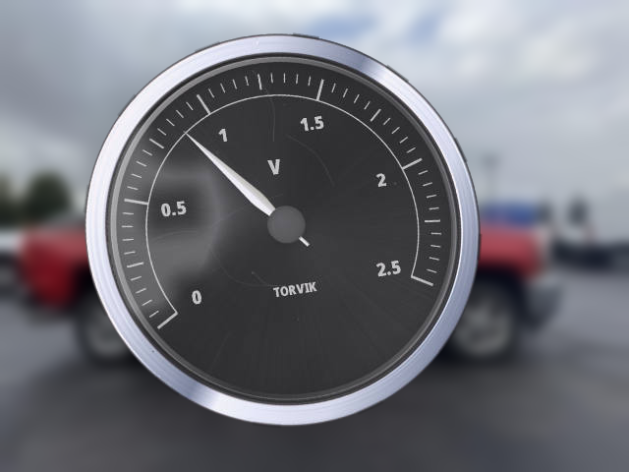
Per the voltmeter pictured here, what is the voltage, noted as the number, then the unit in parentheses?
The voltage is 0.85 (V)
